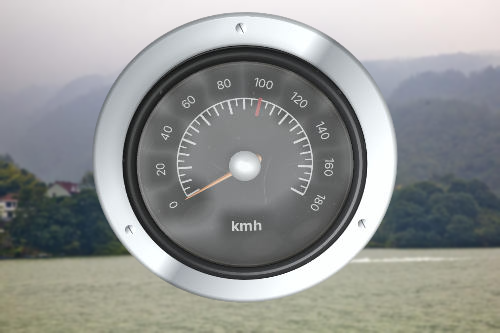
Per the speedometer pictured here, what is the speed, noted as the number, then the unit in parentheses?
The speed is 0 (km/h)
